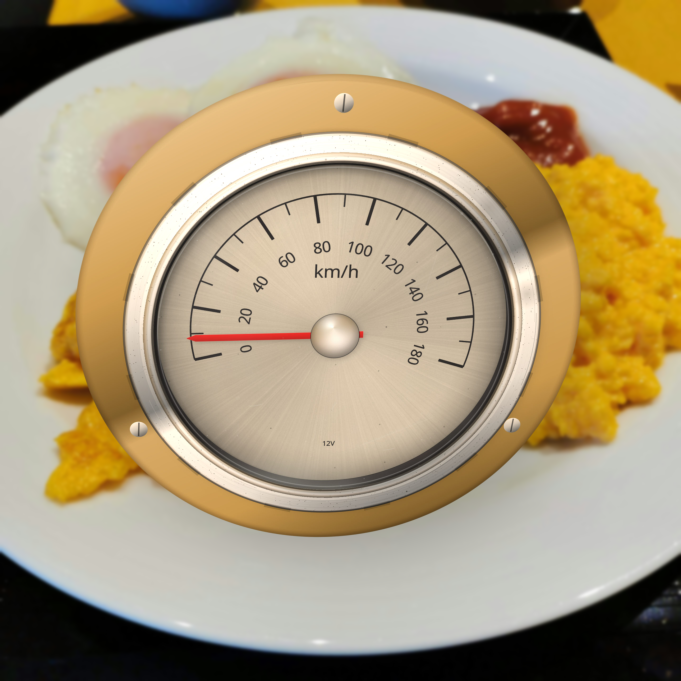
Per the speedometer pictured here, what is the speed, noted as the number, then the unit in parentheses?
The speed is 10 (km/h)
